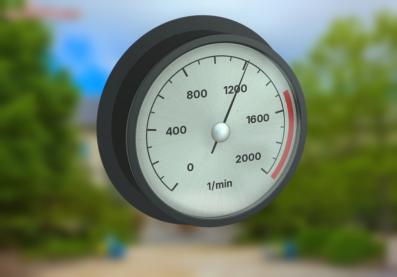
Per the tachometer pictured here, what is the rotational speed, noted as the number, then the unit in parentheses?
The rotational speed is 1200 (rpm)
